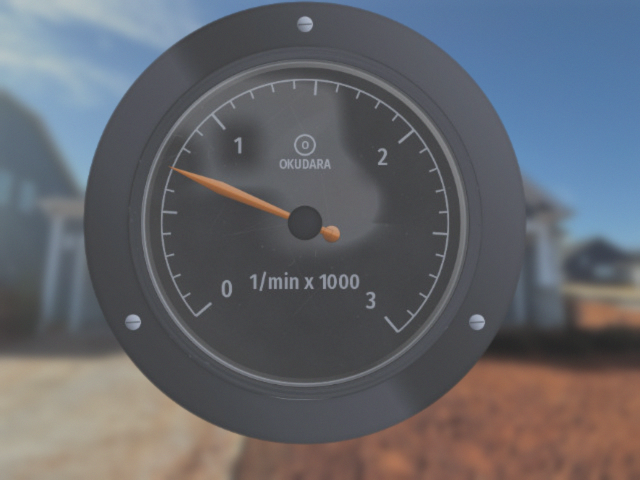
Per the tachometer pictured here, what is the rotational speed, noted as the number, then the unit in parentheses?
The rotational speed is 700 (rpm)
